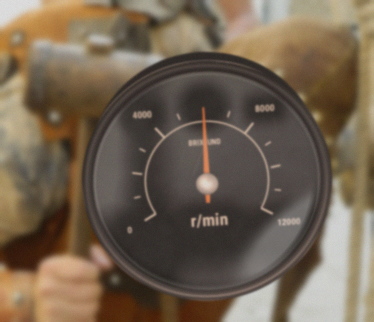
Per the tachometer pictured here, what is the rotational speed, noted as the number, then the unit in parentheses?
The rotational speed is 6000 (rpm)
